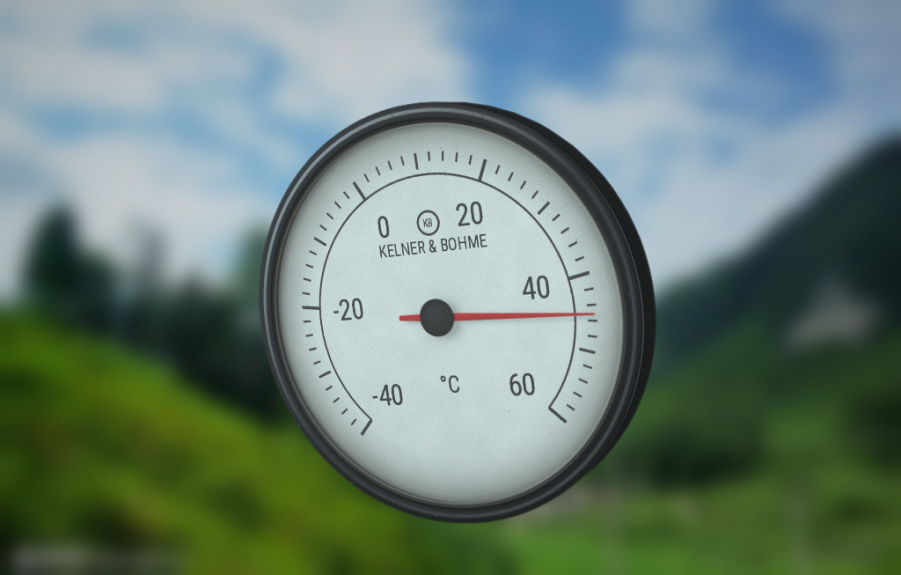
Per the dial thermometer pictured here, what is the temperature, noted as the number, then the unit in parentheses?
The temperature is 45 (°C)
